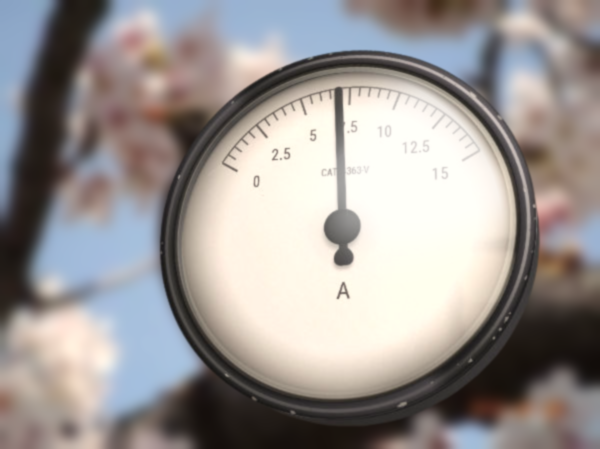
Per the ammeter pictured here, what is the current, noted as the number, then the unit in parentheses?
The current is 7 (A)
